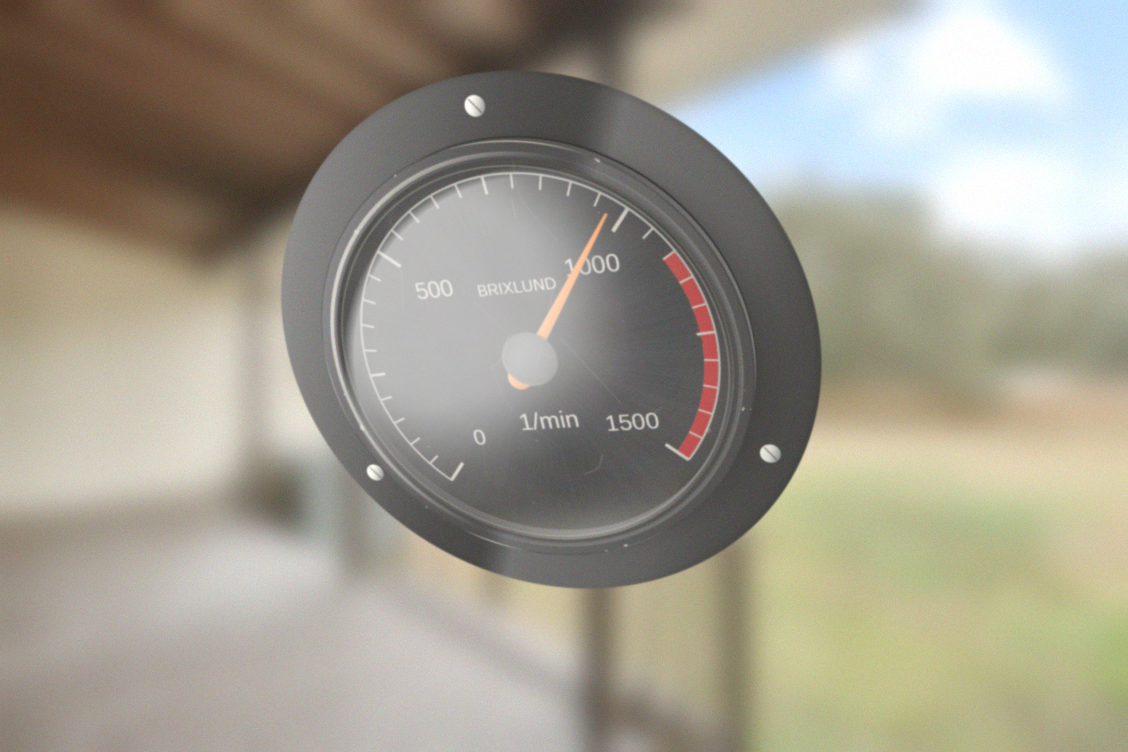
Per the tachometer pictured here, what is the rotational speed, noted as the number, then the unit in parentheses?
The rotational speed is 975 (rpm)
